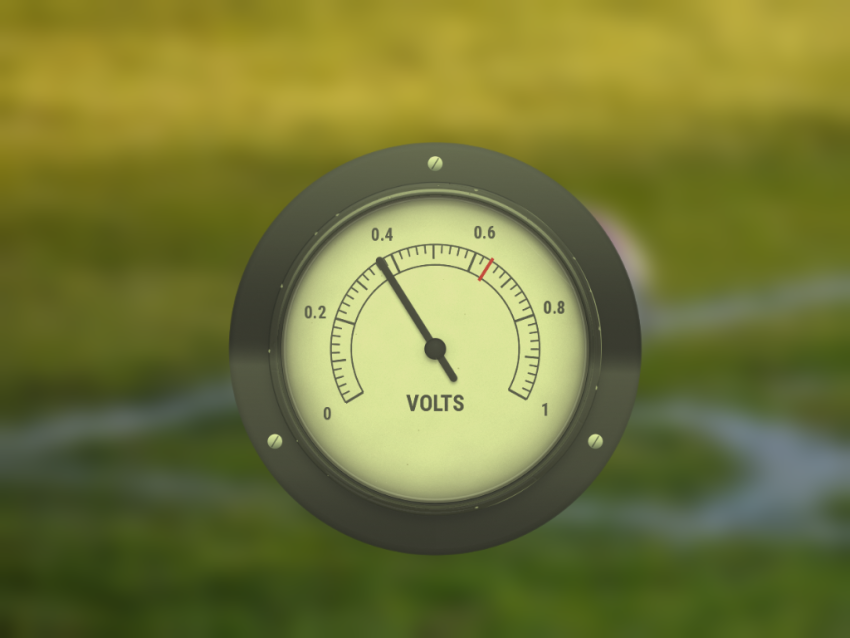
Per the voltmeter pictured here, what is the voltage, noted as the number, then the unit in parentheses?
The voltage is 0.37 (V)
